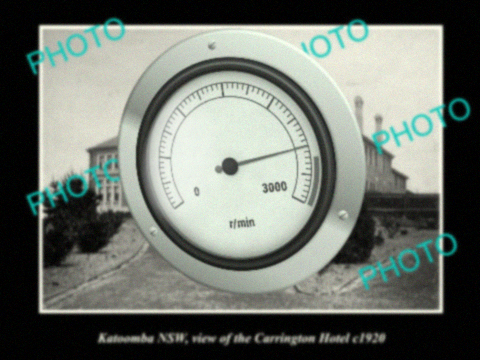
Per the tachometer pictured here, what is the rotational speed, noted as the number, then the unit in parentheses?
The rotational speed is 2500 (rpm)
